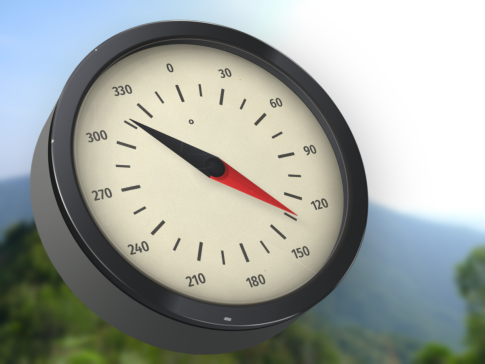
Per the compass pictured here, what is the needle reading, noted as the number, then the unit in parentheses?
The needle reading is 135 (°)
